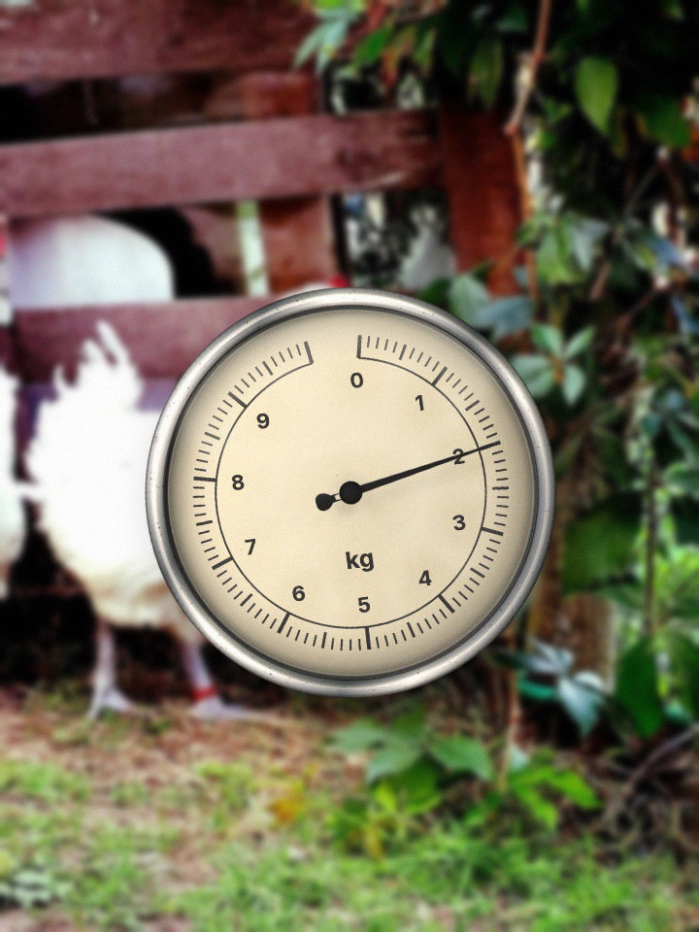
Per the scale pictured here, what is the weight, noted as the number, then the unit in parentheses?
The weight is 2 (kg)
